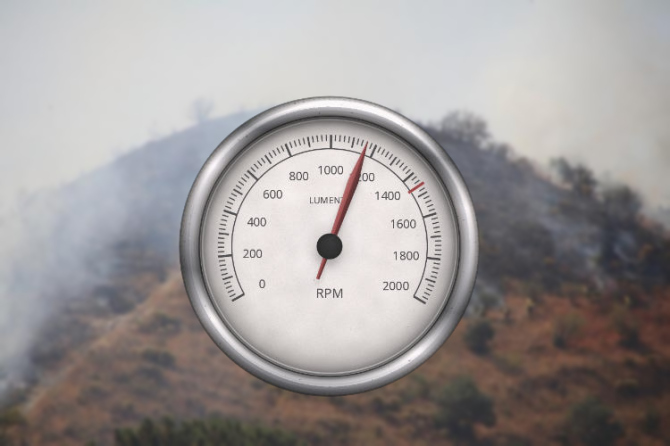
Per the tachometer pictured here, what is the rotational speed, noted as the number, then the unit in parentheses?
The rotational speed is 1160 (rpm)
